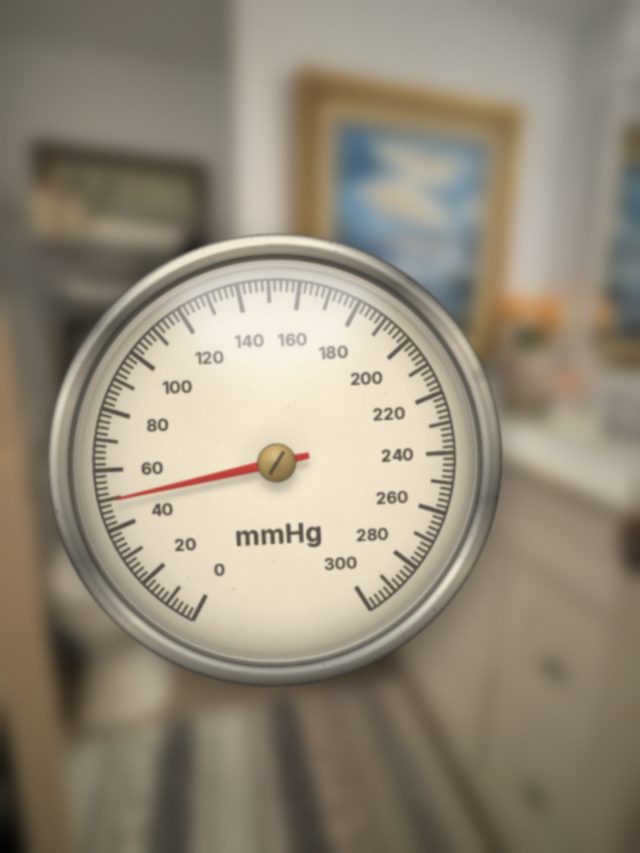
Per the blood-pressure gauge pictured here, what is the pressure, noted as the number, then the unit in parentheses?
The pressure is 50 (mmHg)
